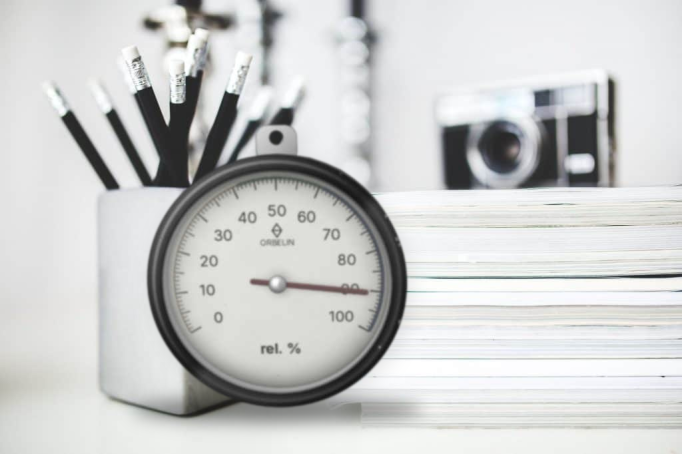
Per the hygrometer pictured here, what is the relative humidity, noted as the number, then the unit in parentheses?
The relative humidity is 90 (%)
